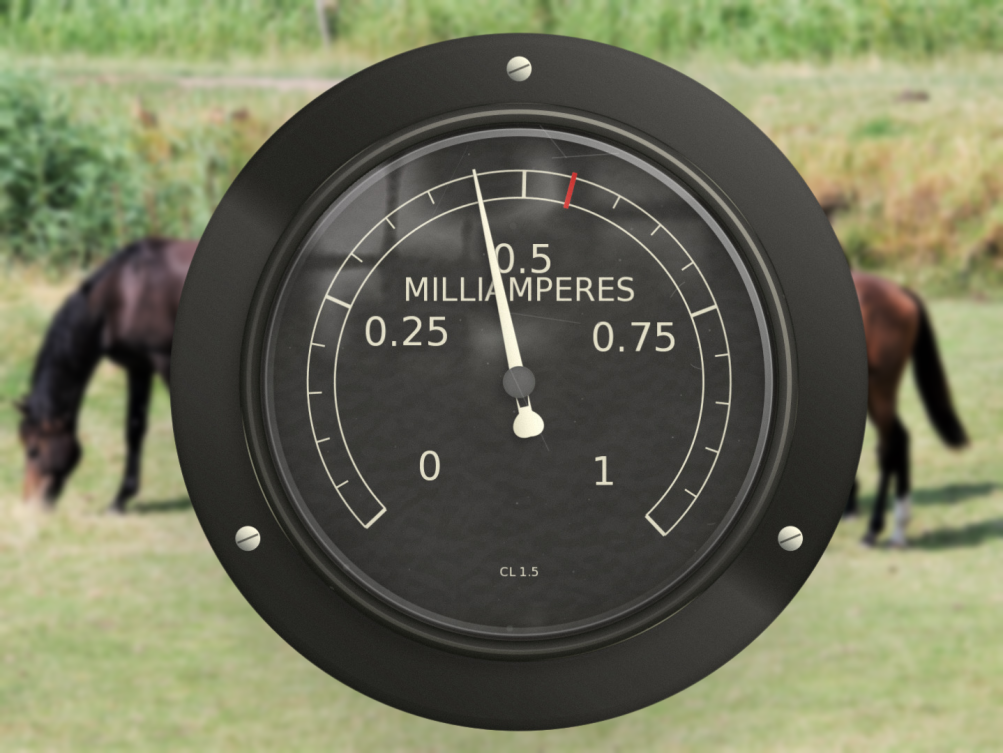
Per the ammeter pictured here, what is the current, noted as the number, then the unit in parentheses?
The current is 0.45 (mA)
